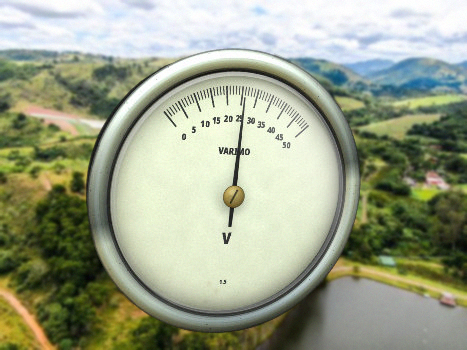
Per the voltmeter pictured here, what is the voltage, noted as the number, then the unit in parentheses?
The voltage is 25 (V)
